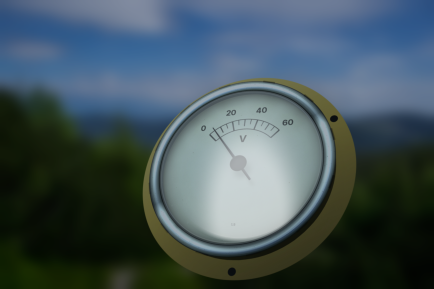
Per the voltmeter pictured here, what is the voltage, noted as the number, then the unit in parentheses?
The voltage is 5 (V)
